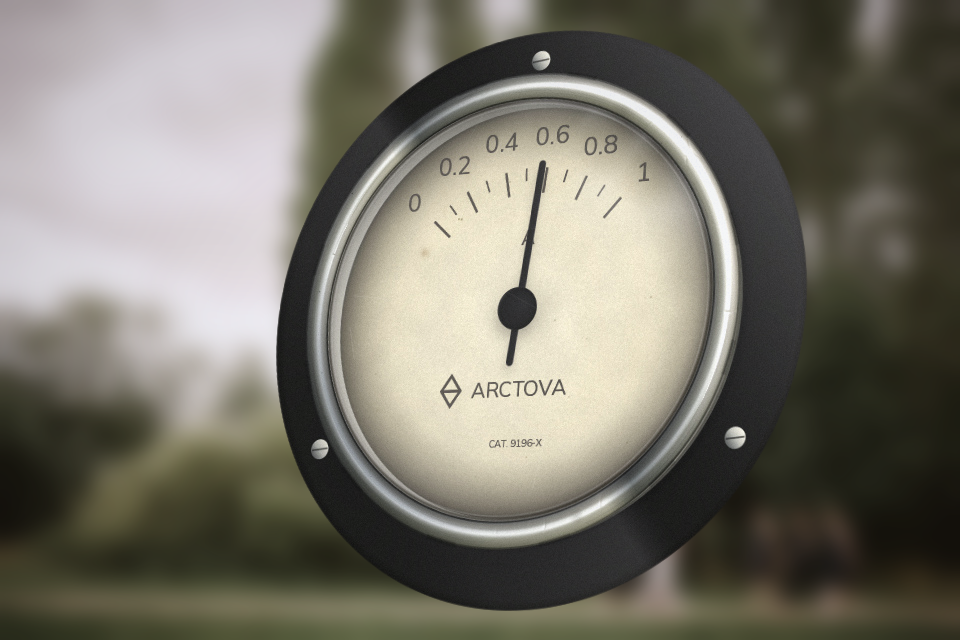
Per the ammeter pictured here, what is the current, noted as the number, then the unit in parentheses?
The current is 0.6 (A)
